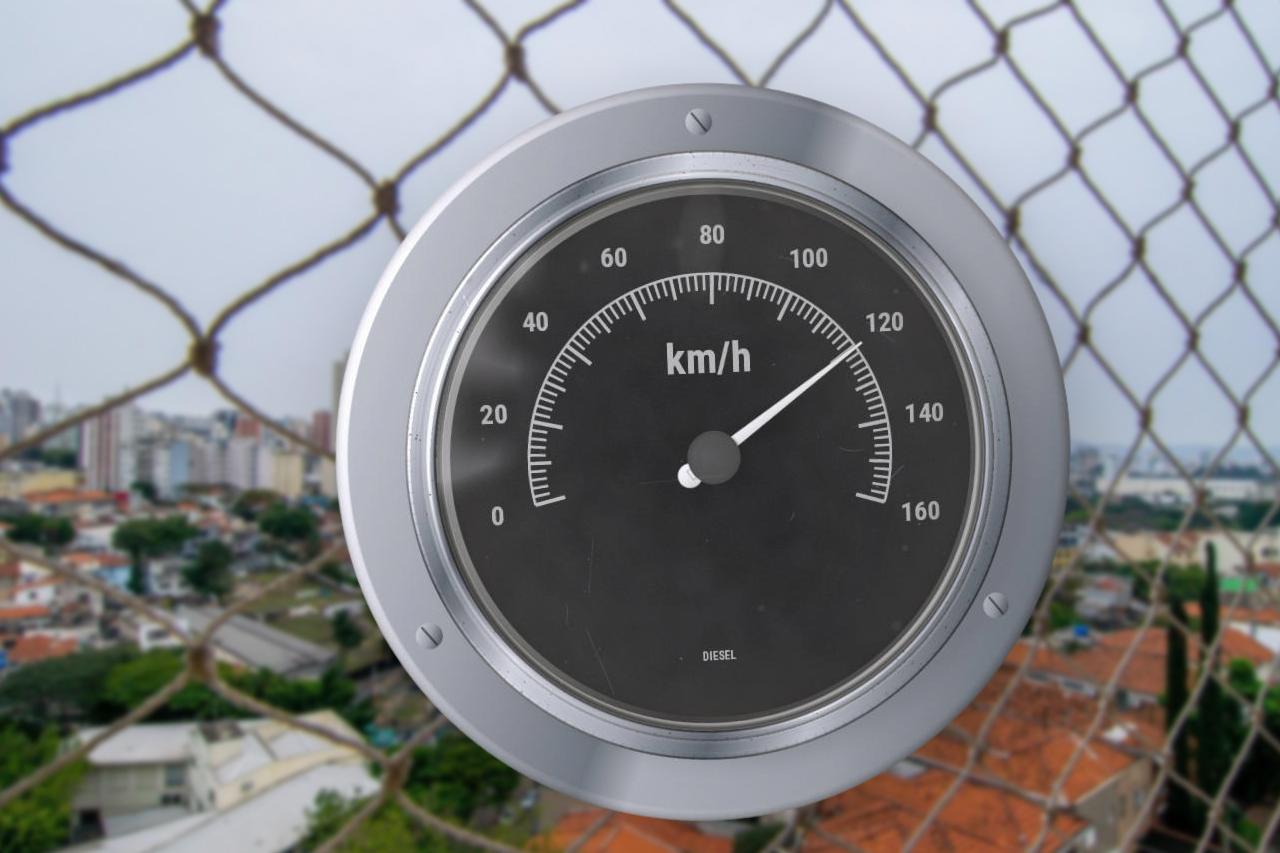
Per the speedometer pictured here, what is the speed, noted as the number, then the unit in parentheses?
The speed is 120 (km/h)
